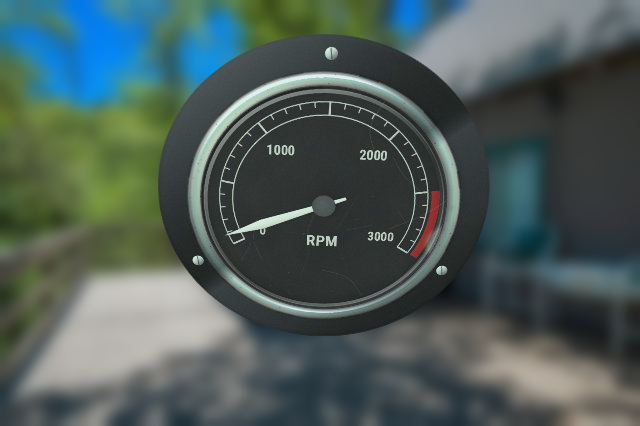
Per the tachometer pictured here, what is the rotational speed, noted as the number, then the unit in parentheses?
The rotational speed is 100 (rpm)
